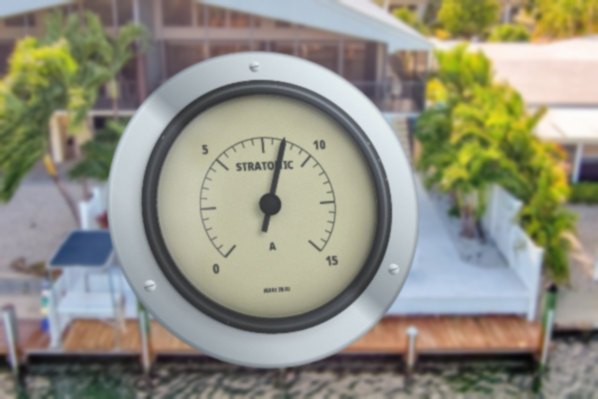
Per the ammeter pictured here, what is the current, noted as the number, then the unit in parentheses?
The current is 8.5 (A)
